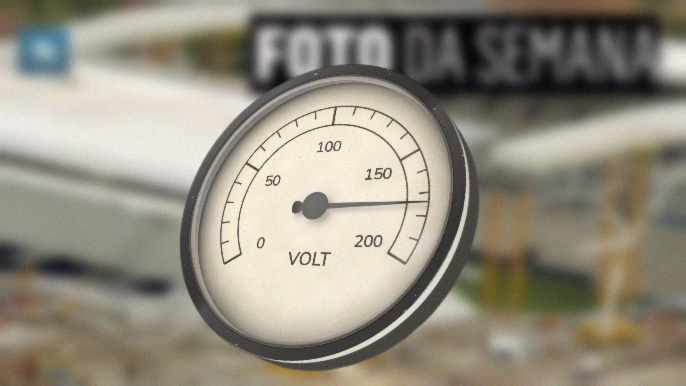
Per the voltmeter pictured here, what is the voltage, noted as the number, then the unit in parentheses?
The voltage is 175 (V)
